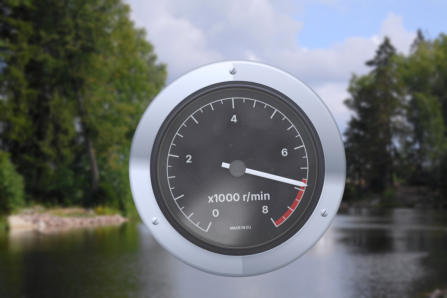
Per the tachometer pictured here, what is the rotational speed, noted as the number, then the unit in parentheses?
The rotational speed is 6875 (rpm)
